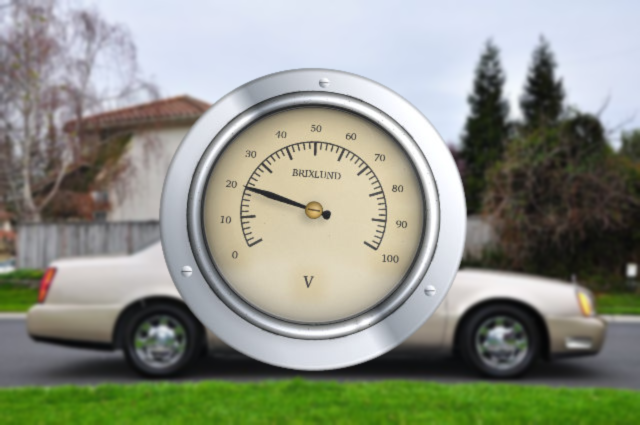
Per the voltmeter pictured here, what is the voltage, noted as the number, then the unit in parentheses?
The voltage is 20 (V)
